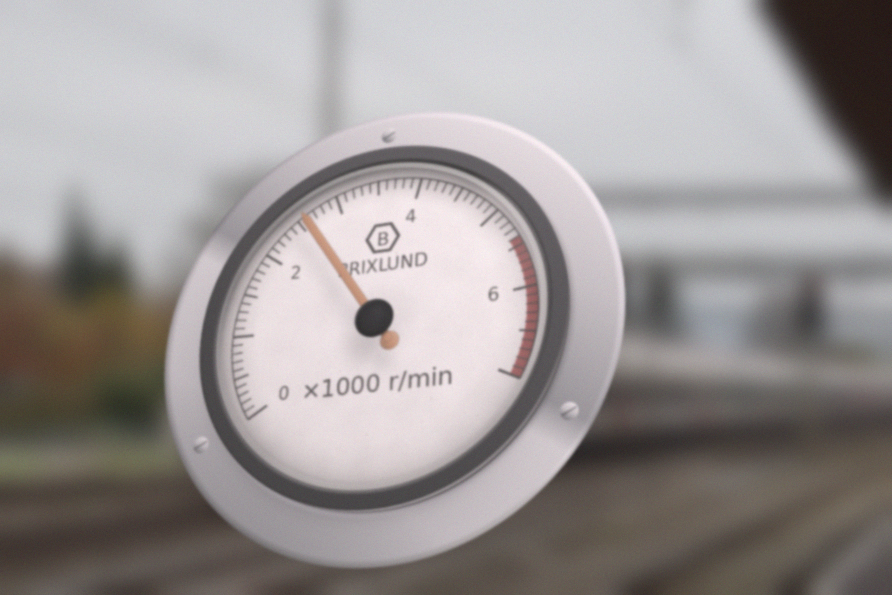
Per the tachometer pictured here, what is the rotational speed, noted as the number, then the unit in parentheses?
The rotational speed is 2600 (rpm)
